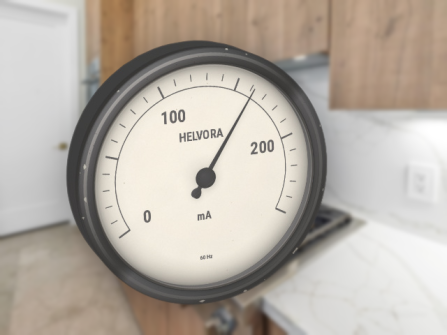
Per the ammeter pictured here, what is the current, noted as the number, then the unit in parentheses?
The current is 160 (mA)
